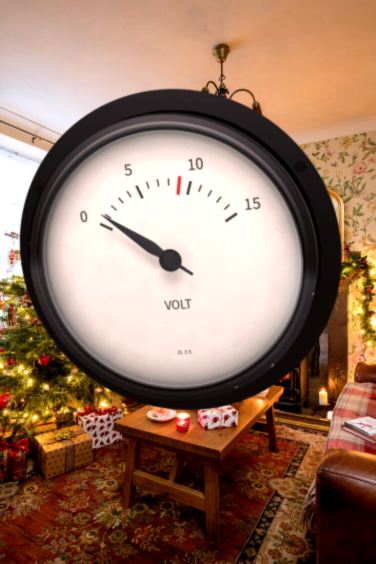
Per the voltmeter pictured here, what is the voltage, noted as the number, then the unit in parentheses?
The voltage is 1 (V)
